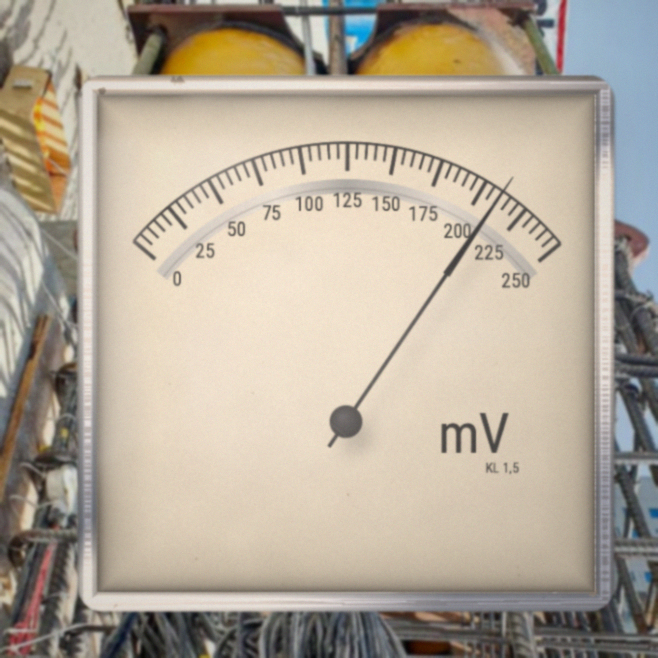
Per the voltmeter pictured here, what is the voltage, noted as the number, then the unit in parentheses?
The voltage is 210 (mV)
